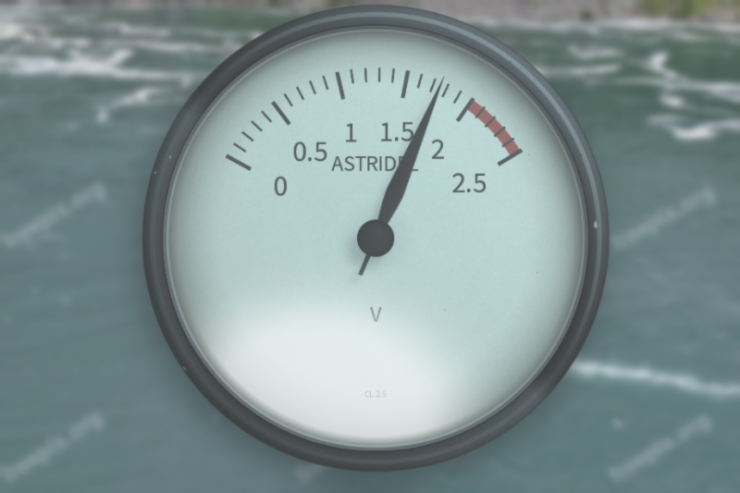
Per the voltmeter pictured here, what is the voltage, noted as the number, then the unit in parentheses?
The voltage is 1.75 (V)
